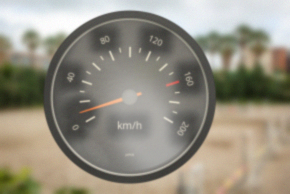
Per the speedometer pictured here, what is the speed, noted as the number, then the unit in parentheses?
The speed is 10 (km/h)
